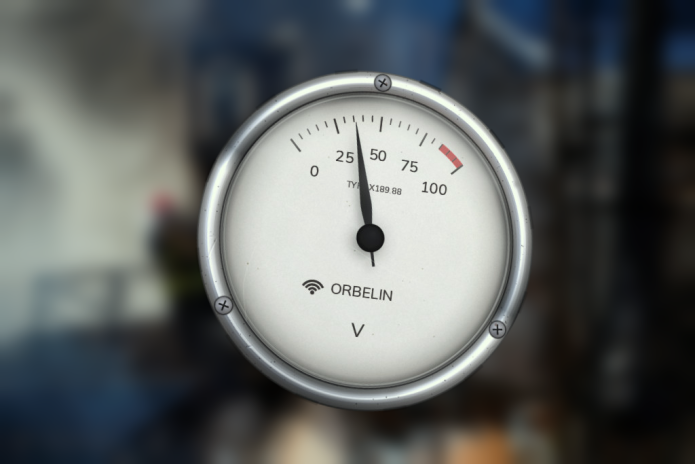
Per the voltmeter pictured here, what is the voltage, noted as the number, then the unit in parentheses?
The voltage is 35 (V)
